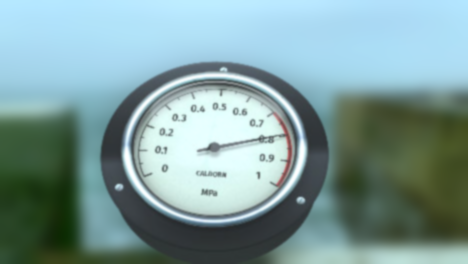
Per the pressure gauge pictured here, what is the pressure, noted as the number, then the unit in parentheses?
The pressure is 0.8 (MPa)
